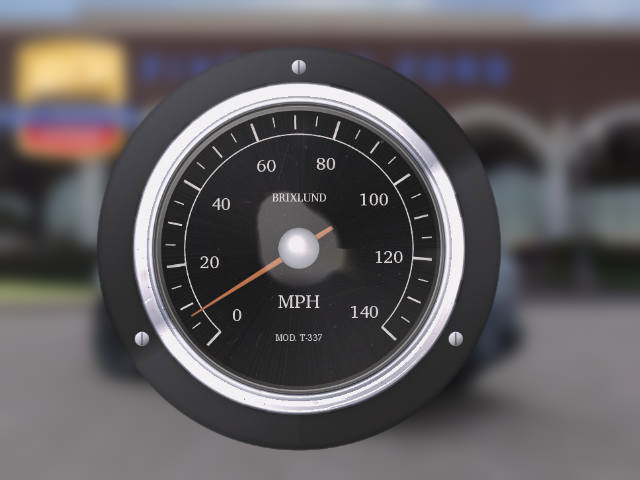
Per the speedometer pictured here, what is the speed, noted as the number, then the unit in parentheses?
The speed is 7.5 (mph)
